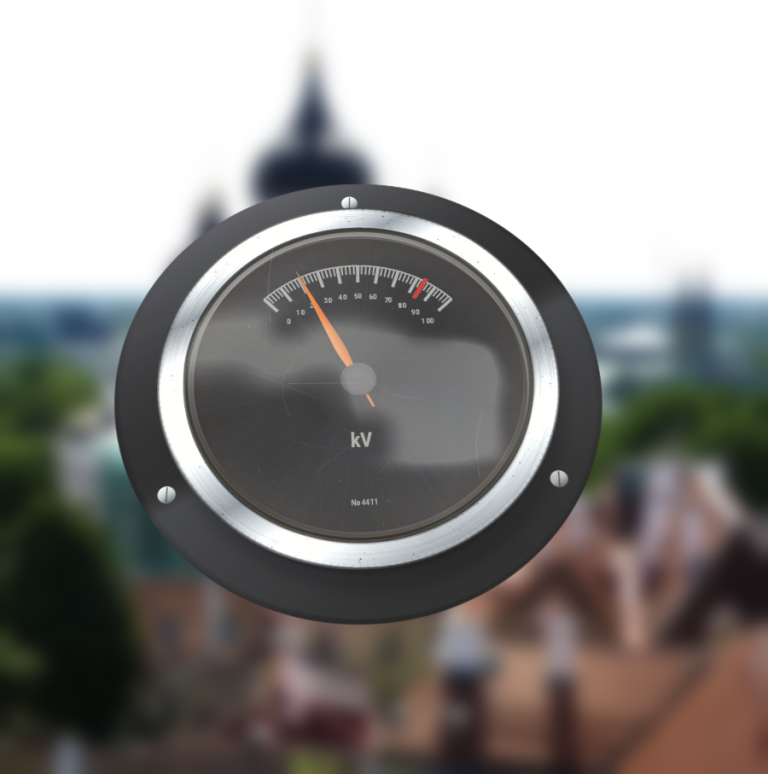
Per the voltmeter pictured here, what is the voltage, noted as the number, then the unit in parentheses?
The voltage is 20 (kV)
